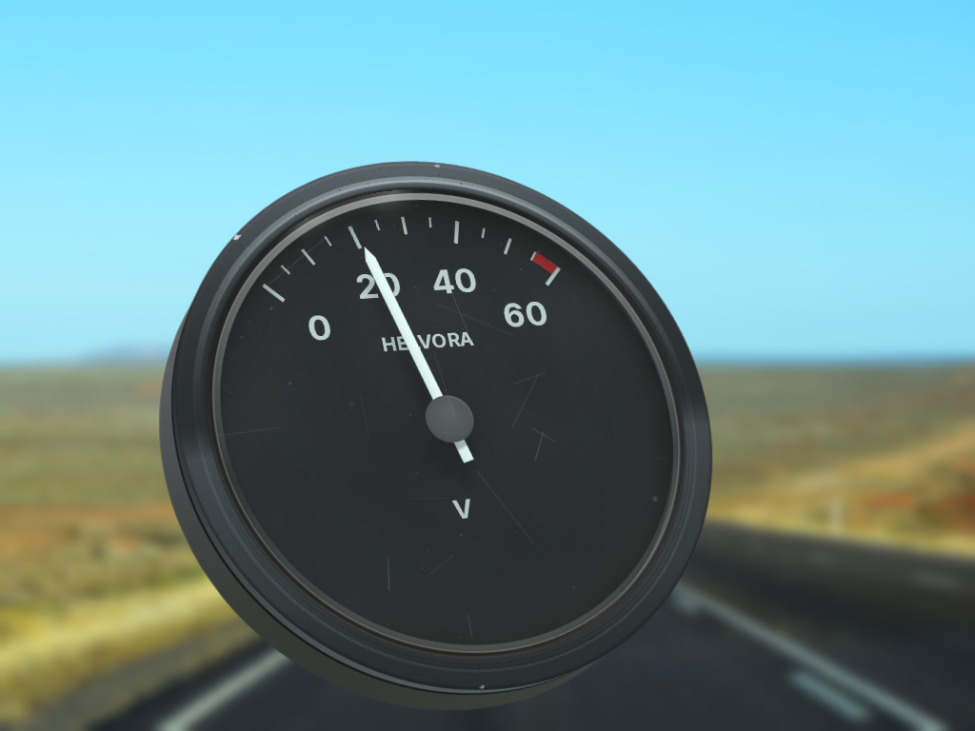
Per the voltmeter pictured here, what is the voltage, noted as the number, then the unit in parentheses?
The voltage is 20 (V)
